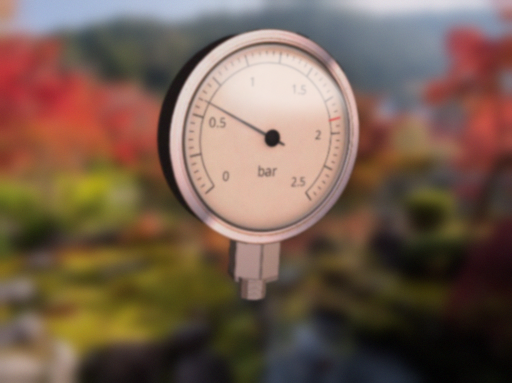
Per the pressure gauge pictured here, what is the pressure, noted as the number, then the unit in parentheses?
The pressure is 0.6 (bar)
